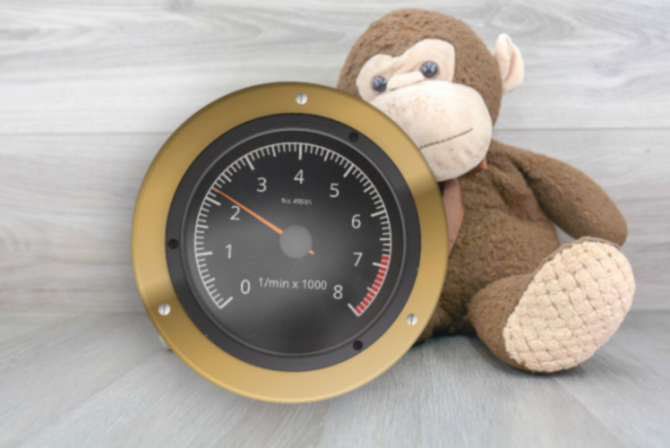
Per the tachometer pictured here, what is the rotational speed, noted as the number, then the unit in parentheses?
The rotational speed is 2200 (rpm)
